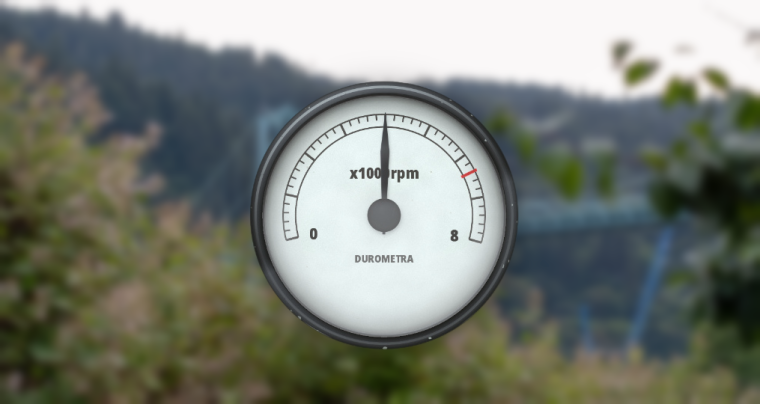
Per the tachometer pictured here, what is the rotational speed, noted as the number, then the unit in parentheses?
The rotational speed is 4000 (rpm)
